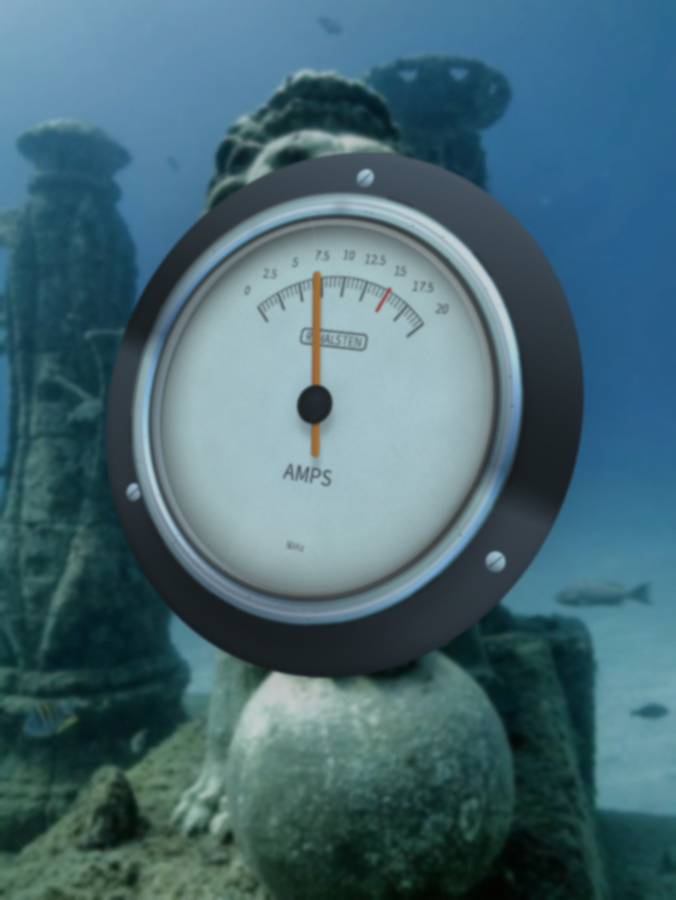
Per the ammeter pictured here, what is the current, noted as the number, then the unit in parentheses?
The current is 7.5 (A)
